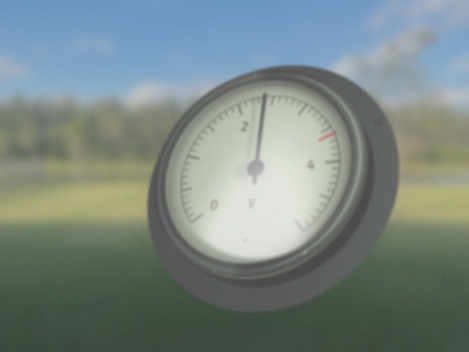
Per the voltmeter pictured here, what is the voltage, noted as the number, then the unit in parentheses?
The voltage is 2.4 (V)
